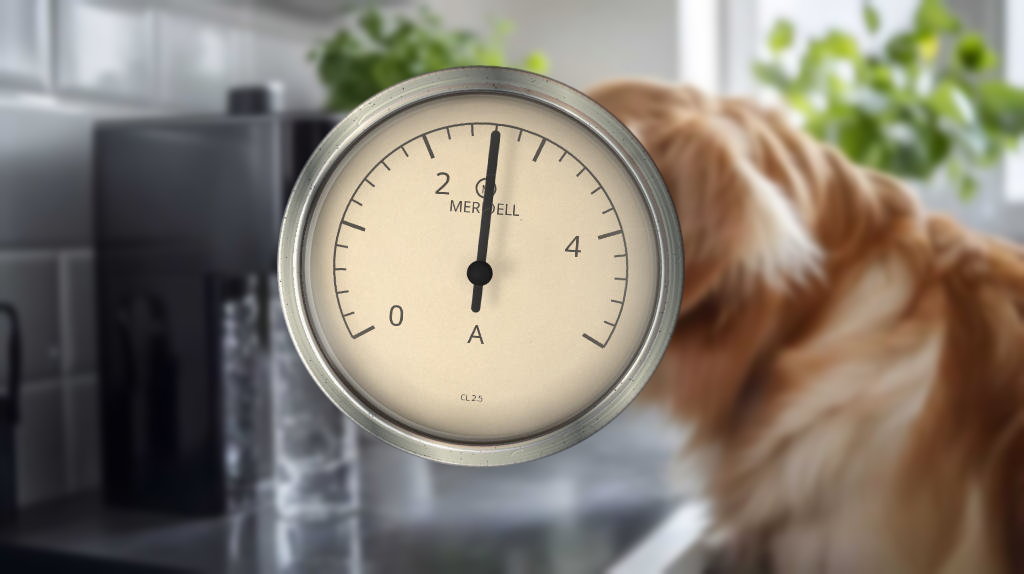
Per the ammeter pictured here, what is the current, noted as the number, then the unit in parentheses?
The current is 2.6 (A)
